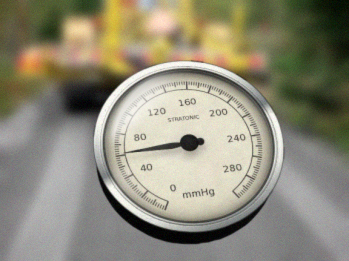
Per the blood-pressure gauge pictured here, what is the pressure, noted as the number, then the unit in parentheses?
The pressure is 60 (mmHg)
